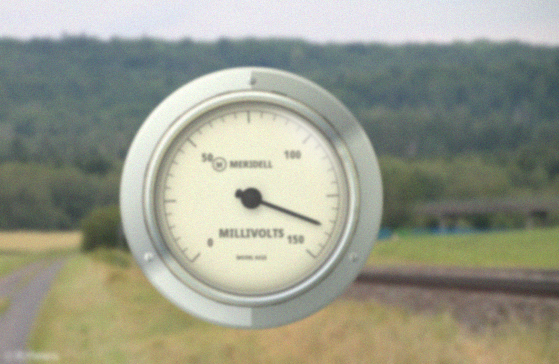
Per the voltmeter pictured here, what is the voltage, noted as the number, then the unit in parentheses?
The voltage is 137.5 (mV)
